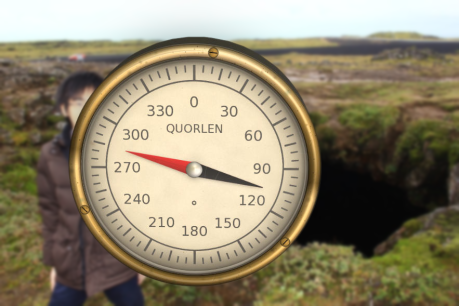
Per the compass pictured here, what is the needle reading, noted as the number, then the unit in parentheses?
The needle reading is 285 (°)
